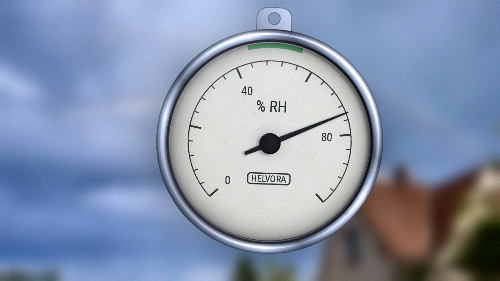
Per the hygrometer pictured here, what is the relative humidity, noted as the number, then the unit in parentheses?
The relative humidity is 74 (%)
